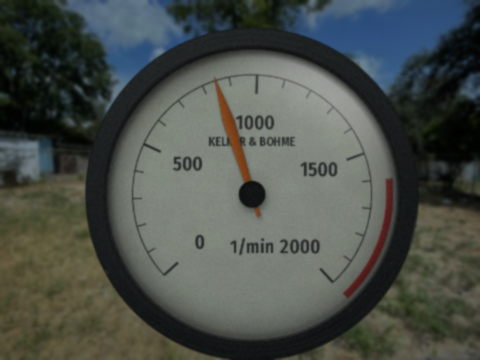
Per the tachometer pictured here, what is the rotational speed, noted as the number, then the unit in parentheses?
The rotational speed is 850 (rpm)
